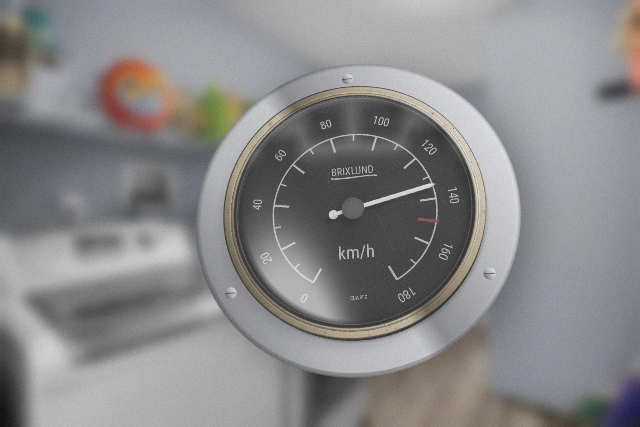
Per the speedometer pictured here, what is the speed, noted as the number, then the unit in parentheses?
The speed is 135 (km/h)
